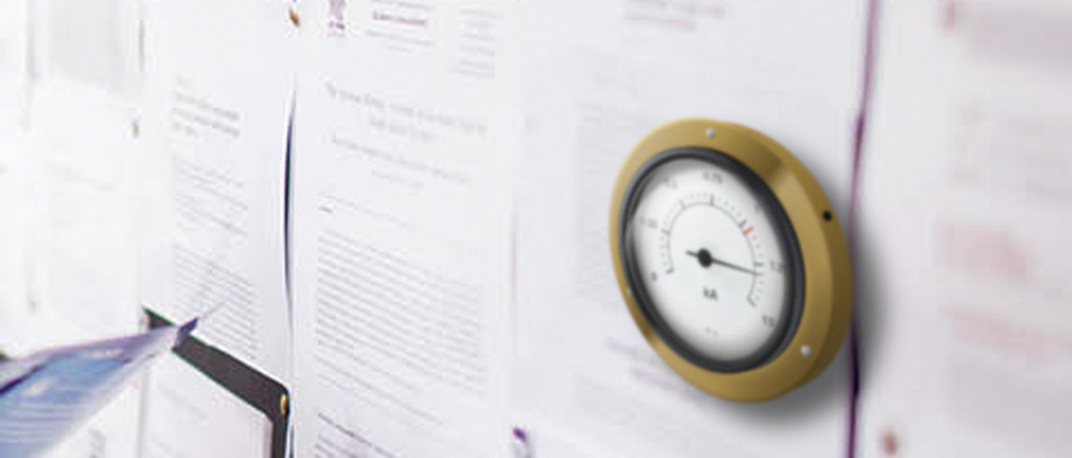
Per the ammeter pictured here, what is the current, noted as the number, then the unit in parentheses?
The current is 1.3 (kA)
